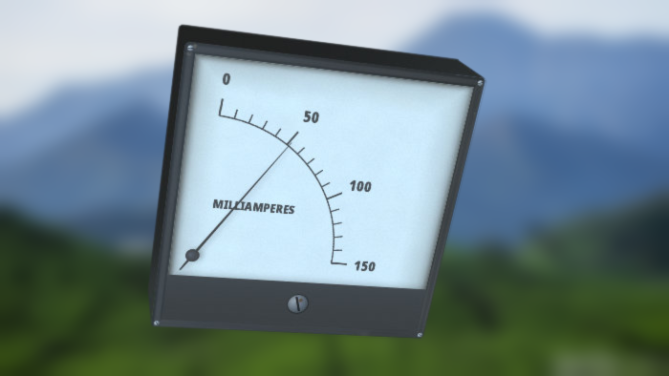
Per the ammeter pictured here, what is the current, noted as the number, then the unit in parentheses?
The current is 50 (mA)
